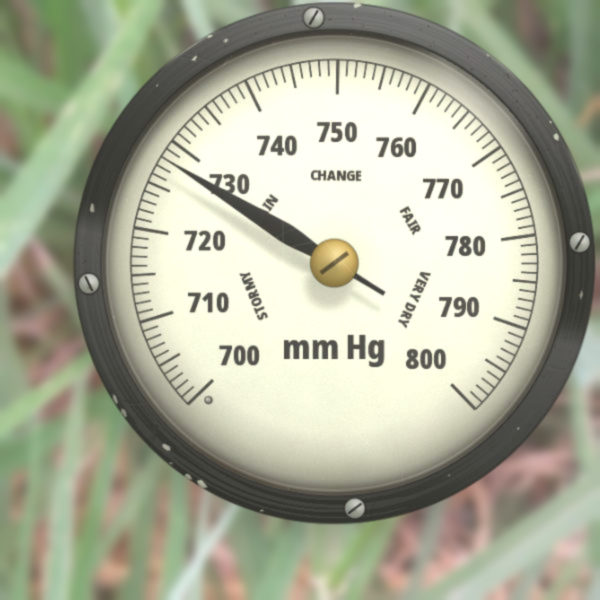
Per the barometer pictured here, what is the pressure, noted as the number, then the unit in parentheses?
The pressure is 728 (mmHg)
